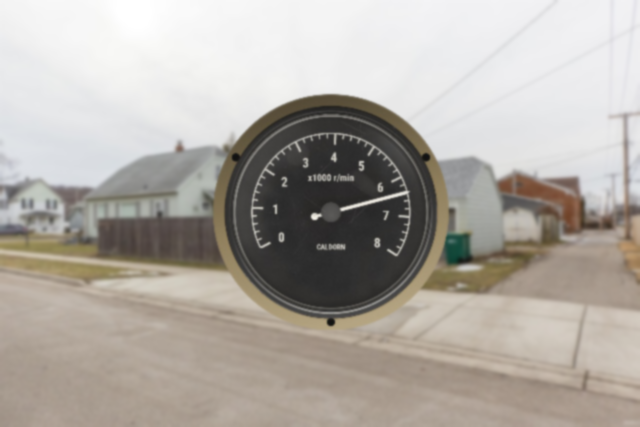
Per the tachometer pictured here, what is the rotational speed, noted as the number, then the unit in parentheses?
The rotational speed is 6400 (rpm)
